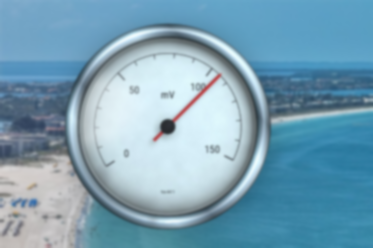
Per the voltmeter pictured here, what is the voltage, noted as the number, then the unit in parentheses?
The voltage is 105 (mV)
